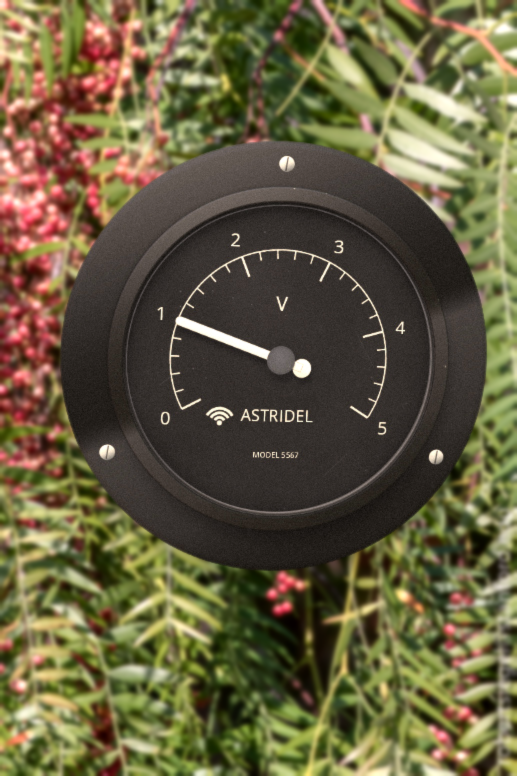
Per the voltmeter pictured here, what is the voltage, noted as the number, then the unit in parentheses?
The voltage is 1 (V)
